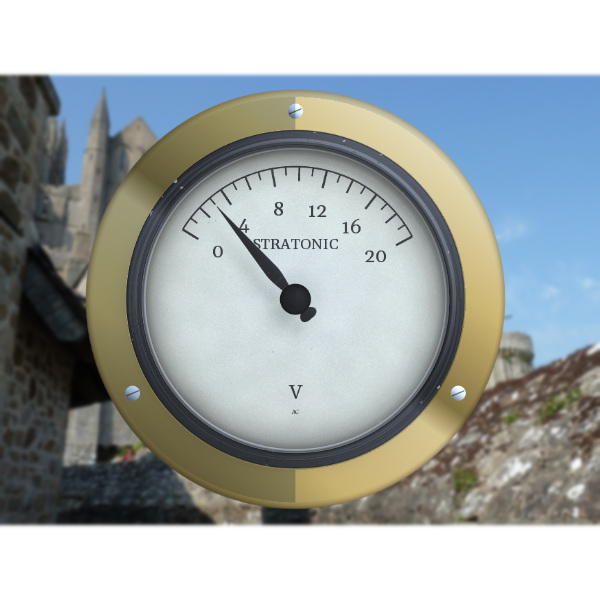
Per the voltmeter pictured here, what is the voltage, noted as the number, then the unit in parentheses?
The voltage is 3 (V)
